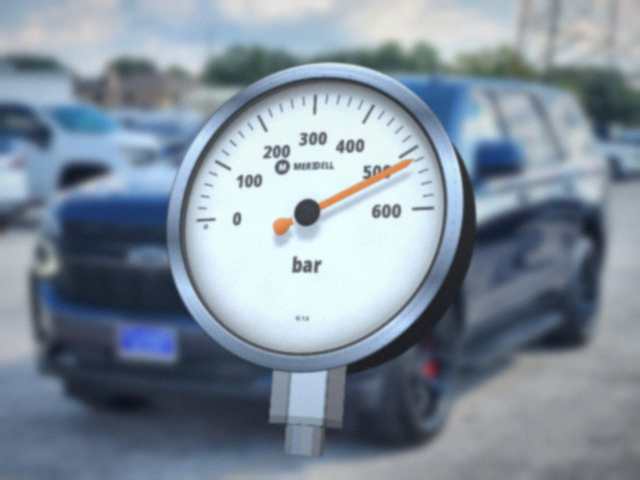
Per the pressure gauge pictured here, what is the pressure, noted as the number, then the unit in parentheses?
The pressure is 520 (bar)
